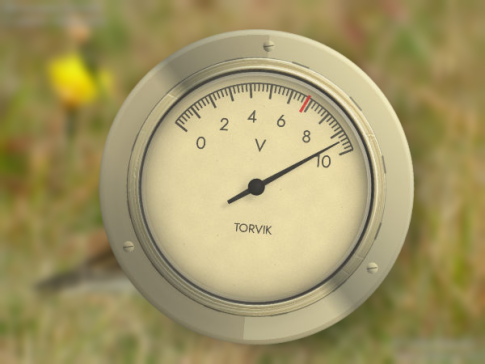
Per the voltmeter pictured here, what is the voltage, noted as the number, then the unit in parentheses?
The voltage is 9.4 (V)
